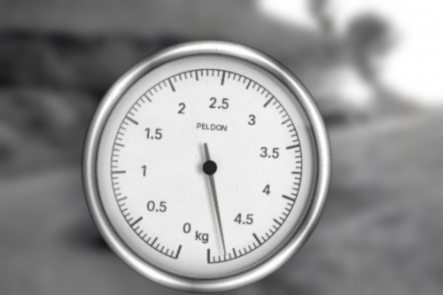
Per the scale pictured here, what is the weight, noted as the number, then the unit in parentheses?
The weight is 4.85 (kg)
